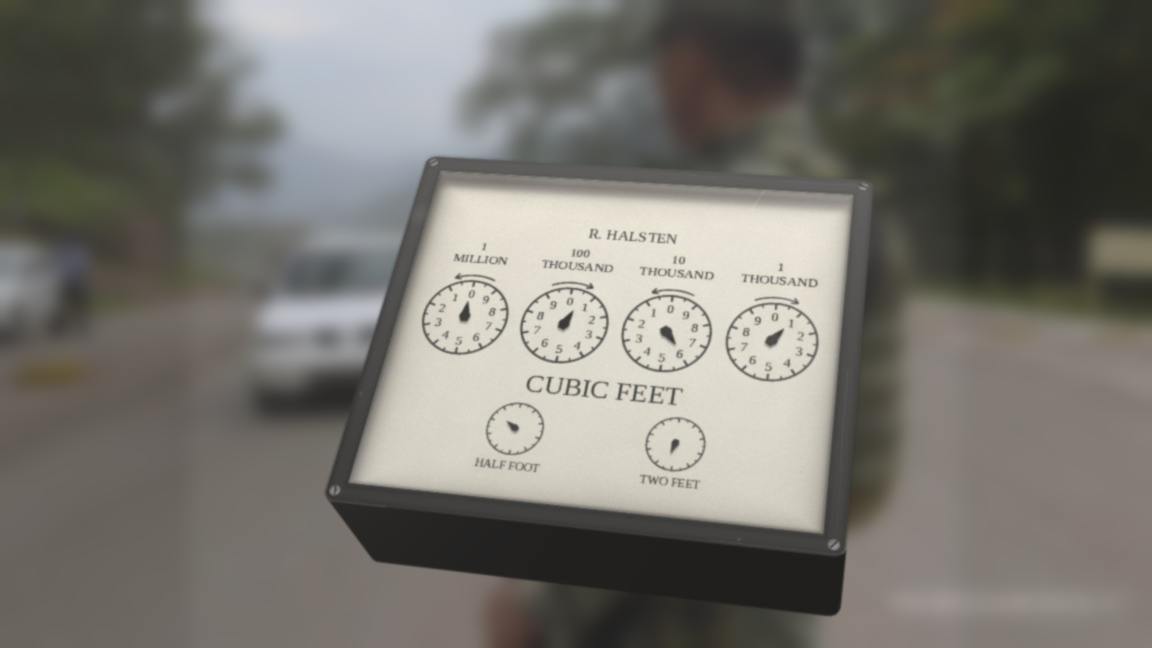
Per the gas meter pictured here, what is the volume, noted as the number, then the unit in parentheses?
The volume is 6100 (ft³)
